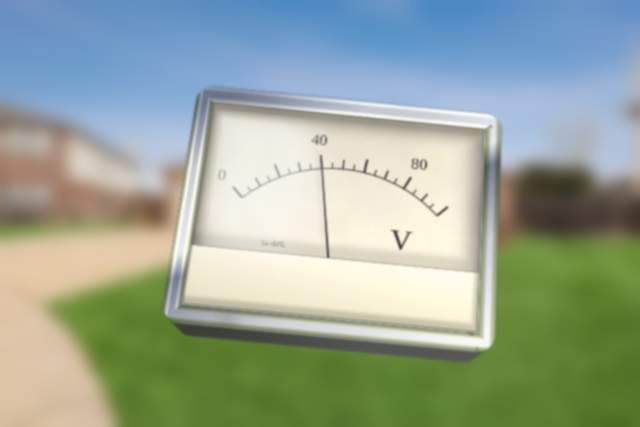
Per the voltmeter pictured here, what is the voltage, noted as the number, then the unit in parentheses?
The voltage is 40 (V)
